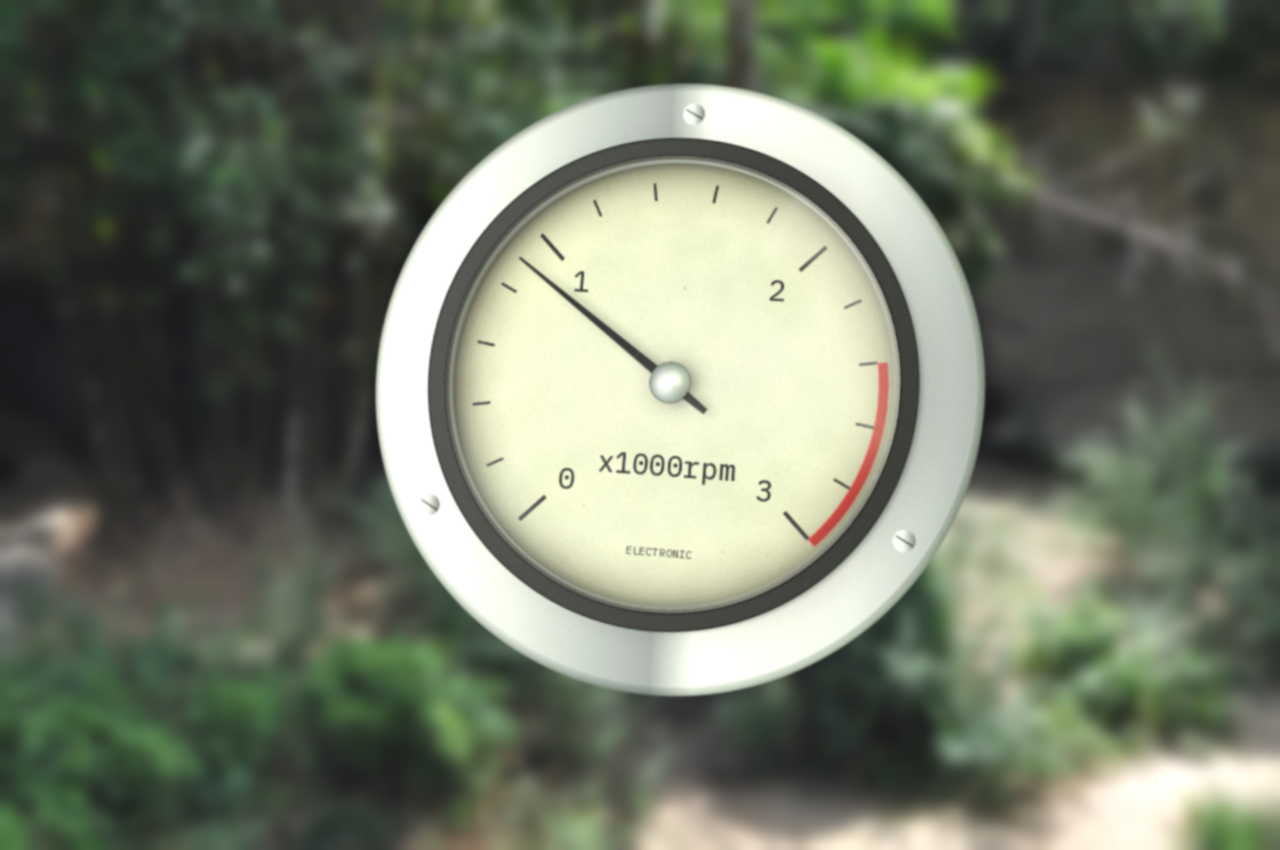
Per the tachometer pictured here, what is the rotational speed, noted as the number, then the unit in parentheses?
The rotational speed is 900 (rpm)
